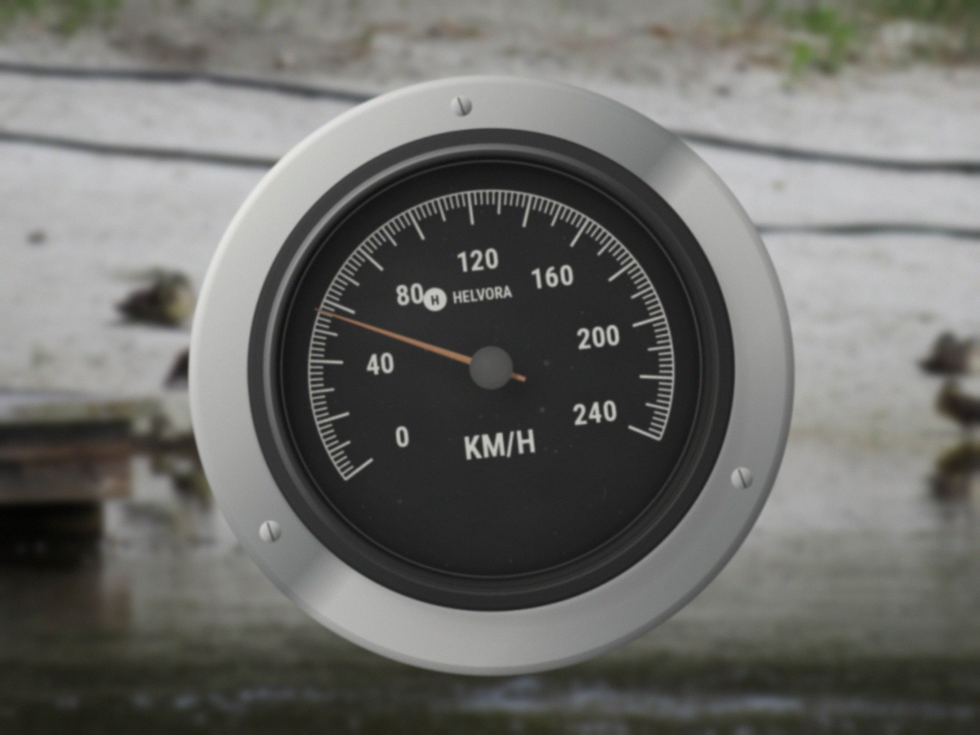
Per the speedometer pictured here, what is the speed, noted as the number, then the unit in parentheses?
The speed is 56 (km/h)
